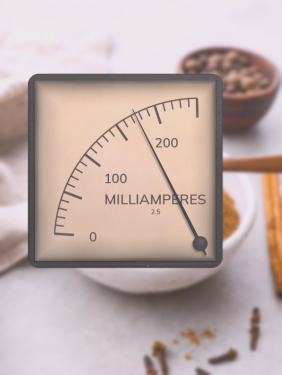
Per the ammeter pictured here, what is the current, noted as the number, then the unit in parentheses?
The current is 175 (mA)
